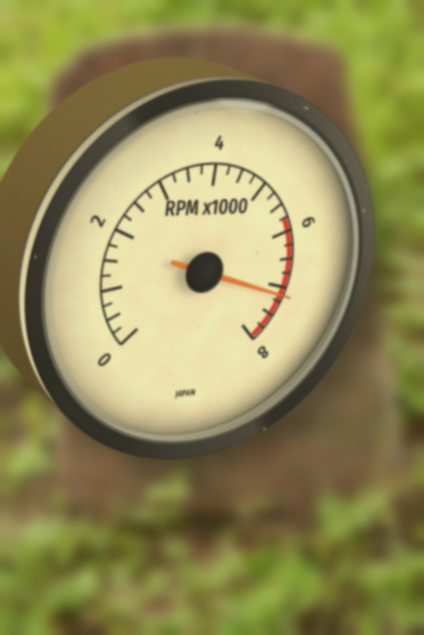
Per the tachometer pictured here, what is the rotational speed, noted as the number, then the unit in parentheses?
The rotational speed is 7125 (rpm)
